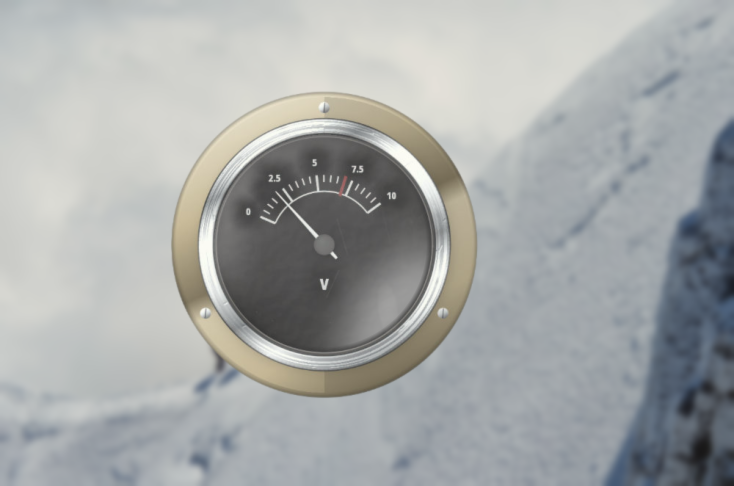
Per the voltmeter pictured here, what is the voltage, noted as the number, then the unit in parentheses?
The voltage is 2 (V)
